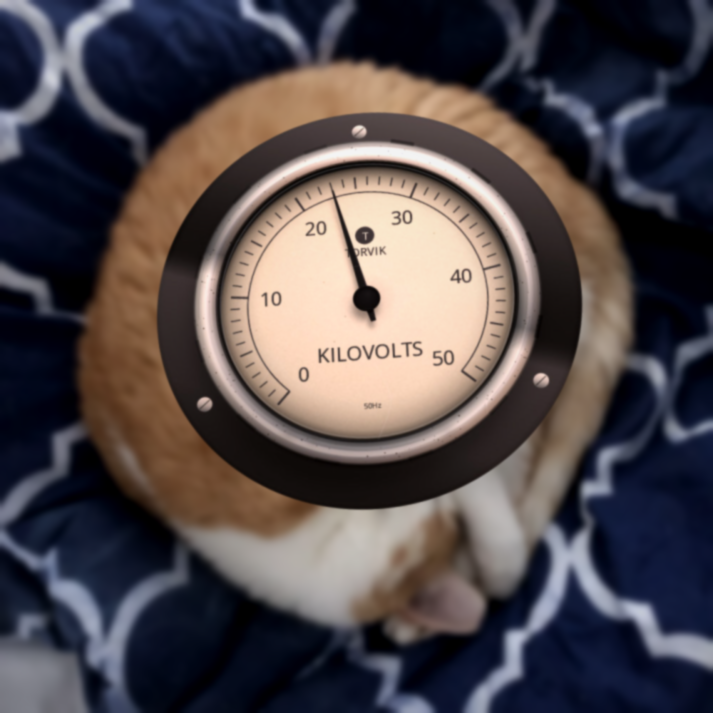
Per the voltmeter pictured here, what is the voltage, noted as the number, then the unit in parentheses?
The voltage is 23 (kV)
